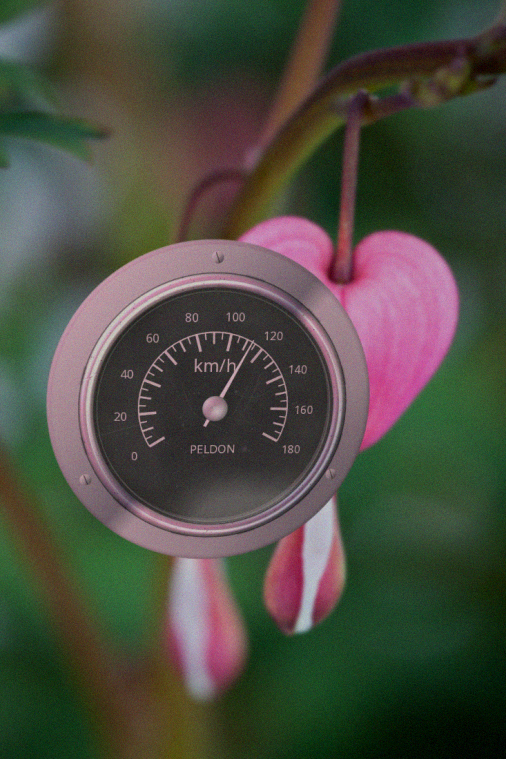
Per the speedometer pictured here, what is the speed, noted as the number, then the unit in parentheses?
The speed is 112.5 (km/h)
